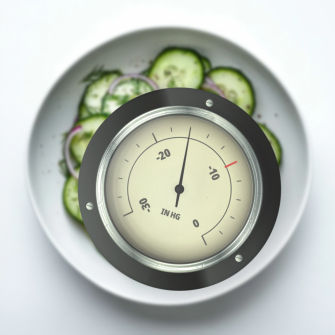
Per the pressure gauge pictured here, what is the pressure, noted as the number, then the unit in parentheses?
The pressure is -16 (inHg)
